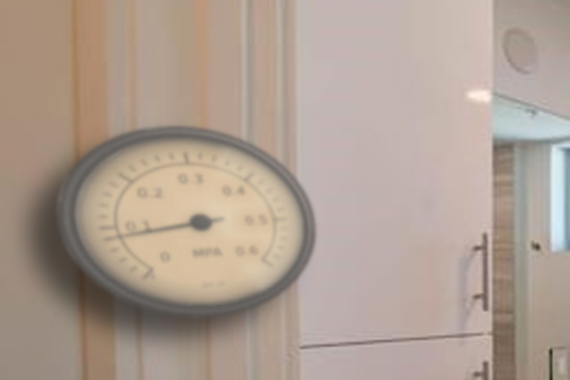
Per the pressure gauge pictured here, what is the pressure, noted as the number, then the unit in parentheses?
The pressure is 0.08 (MPa)
